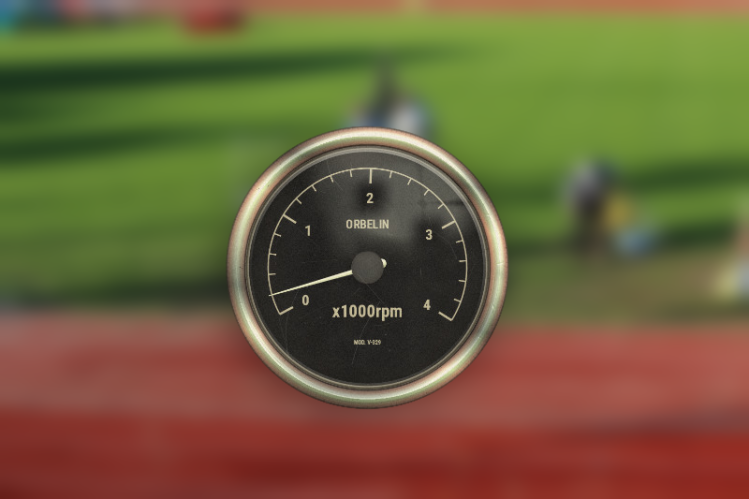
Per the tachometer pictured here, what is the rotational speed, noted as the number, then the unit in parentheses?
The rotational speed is 200 (rpm)
